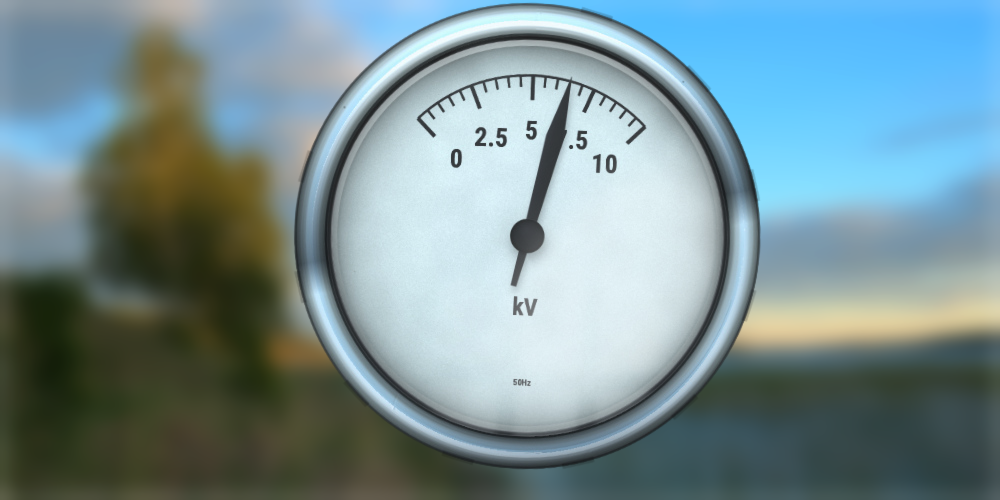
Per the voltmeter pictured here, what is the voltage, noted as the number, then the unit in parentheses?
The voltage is 6.5 (kV)
